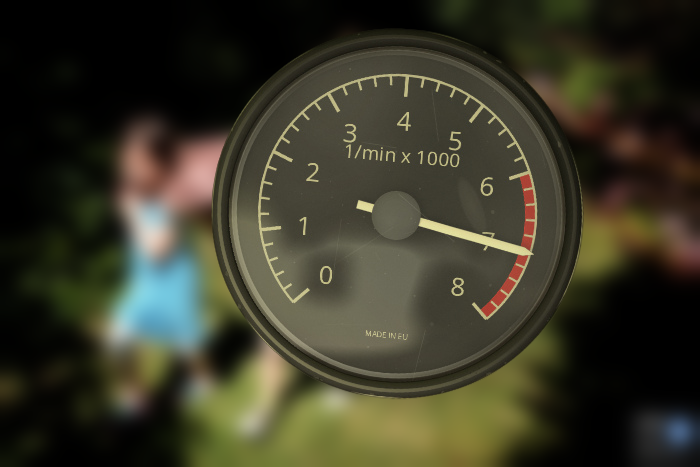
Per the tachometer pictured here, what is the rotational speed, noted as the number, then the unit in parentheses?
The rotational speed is 7000 (rpm)
